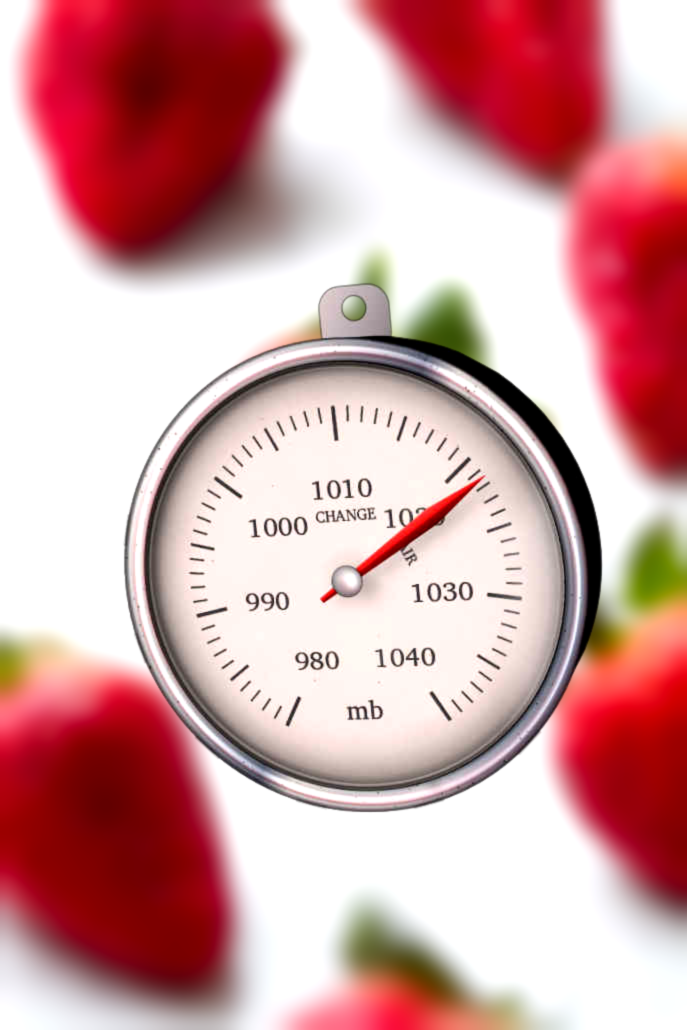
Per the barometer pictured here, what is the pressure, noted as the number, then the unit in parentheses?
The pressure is 1021.5 (mbar)
